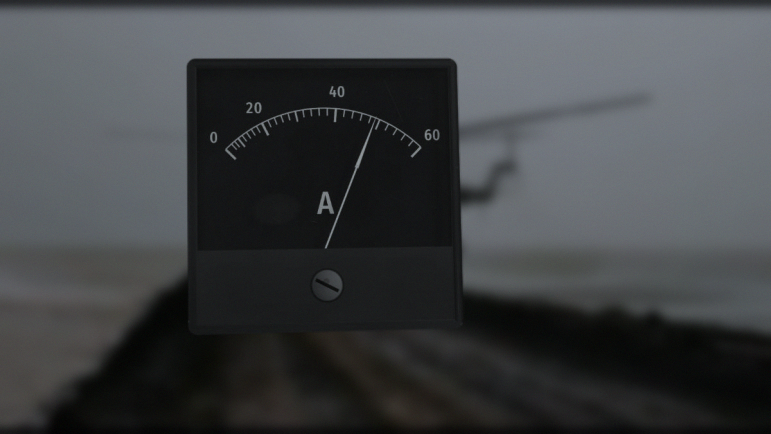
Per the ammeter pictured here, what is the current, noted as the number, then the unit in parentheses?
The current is 49 (A)
